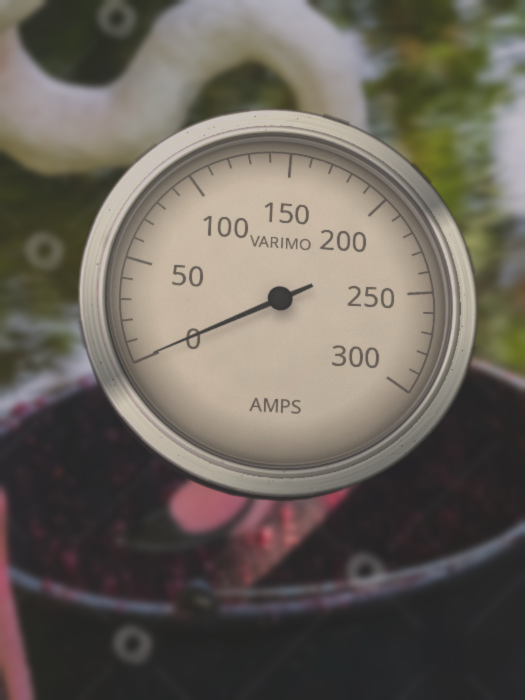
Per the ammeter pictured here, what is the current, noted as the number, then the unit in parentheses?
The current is 0 (A)
